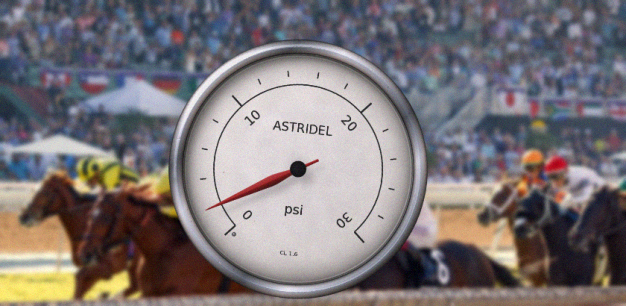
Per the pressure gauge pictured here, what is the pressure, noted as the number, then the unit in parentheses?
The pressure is 2 (psi)
